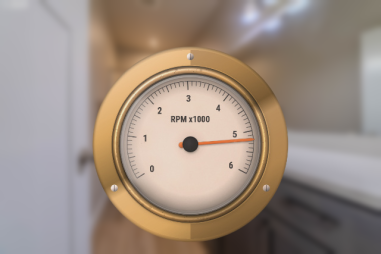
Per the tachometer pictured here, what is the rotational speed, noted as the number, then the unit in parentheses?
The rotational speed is 5200 (rpm)
